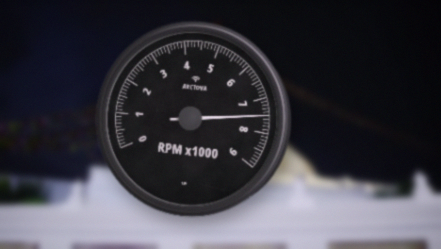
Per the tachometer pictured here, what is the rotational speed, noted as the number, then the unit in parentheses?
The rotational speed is 7500 (rpm)
